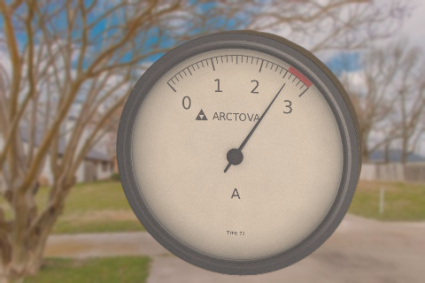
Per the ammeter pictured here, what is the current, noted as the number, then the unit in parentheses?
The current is 2.6 (A)
